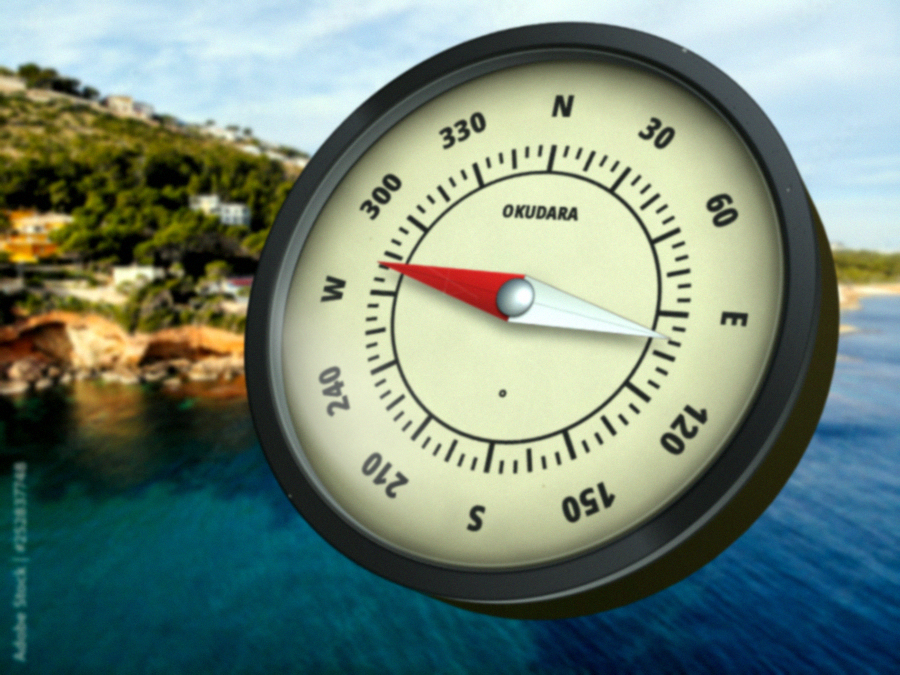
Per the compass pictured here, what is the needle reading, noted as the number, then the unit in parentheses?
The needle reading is 280 (°)
